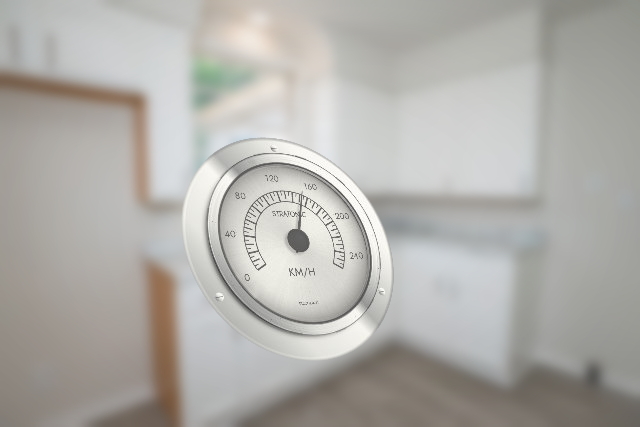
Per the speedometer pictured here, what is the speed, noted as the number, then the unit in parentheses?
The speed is 150 (km/h)
